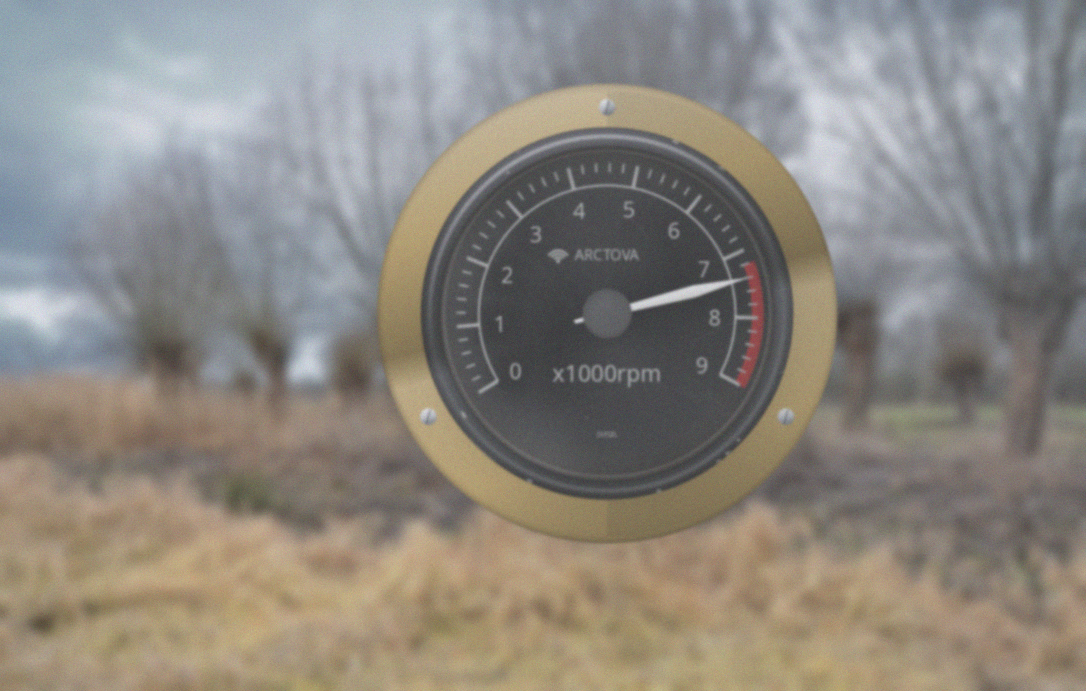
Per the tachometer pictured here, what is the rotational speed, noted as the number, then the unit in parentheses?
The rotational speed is 7400 (rpm)
